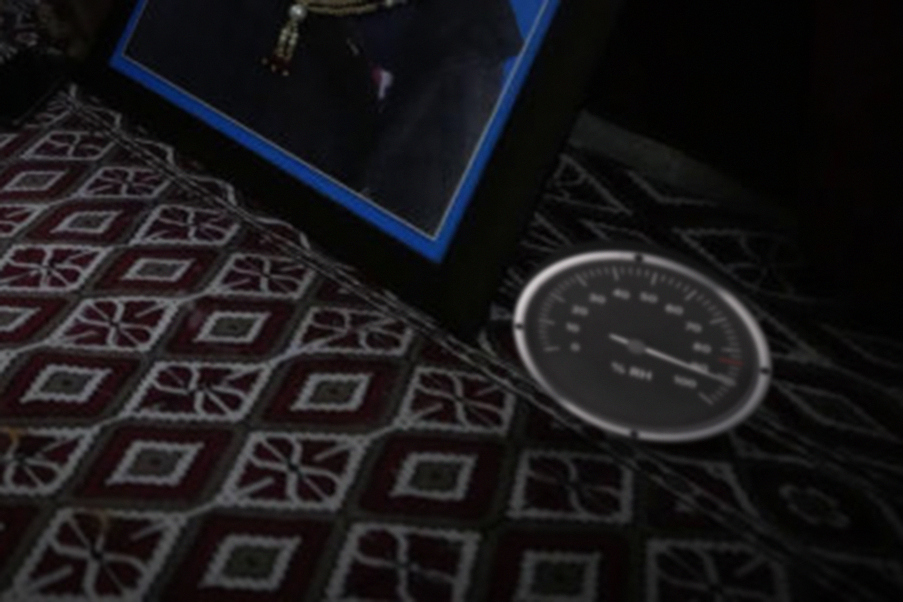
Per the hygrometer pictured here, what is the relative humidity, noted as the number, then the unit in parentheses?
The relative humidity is 90 (%)
